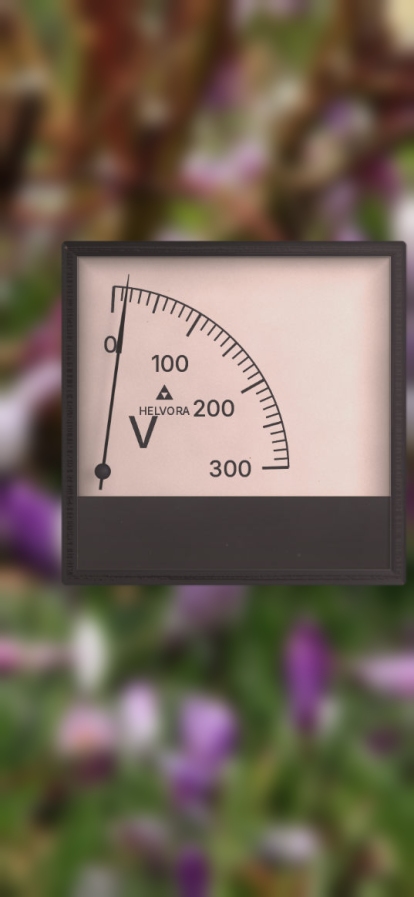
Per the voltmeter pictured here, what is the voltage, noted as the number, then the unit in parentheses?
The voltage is 15 (V)
